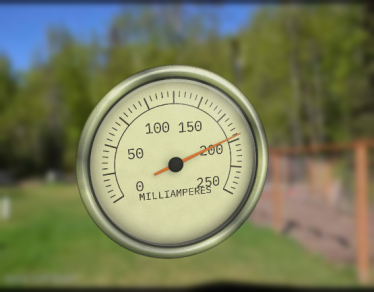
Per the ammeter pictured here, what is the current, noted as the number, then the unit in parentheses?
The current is 195 (mA)
